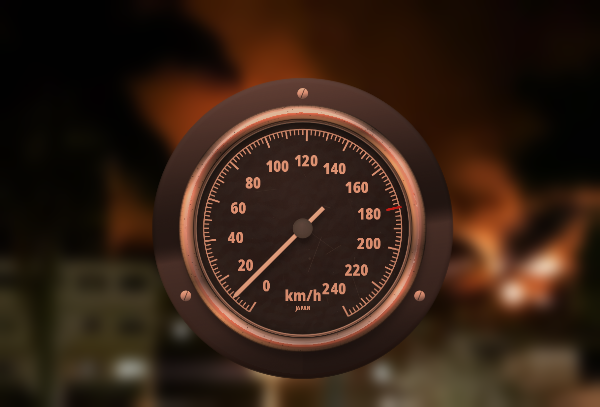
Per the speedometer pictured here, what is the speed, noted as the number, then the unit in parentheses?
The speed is 10 (km/h)
